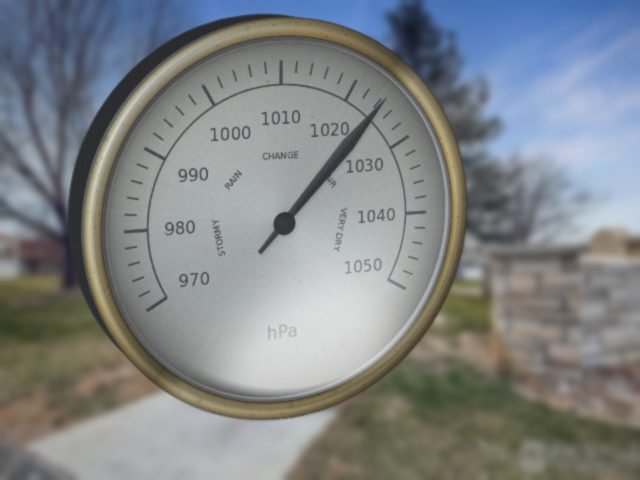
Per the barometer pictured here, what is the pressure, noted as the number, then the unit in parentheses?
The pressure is 1024 (hPa)
